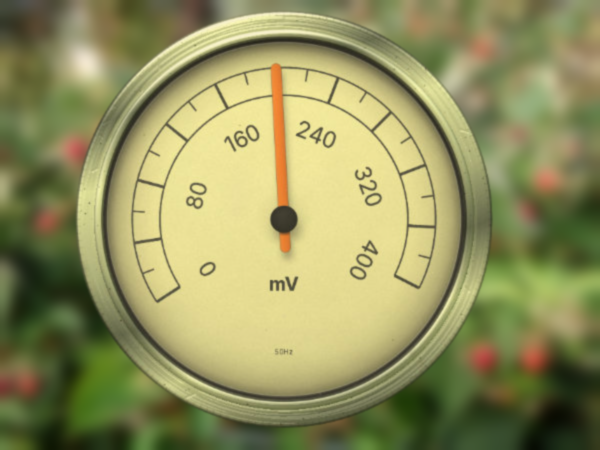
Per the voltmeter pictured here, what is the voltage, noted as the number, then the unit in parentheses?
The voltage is 200 (mV)
